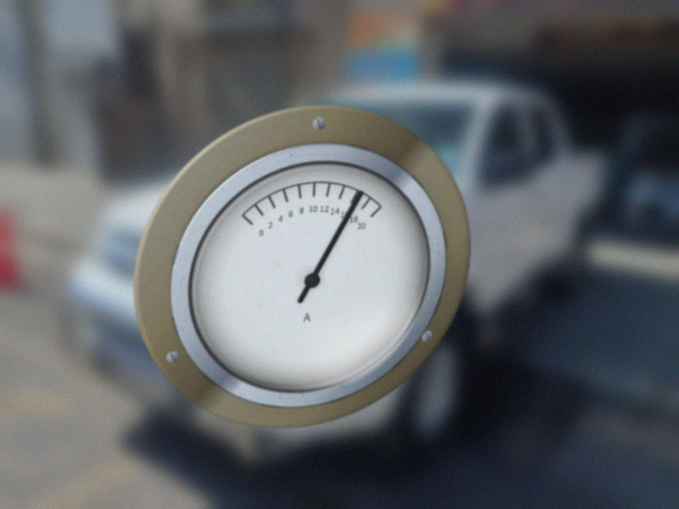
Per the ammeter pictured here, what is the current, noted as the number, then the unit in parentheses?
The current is 16 (A)
